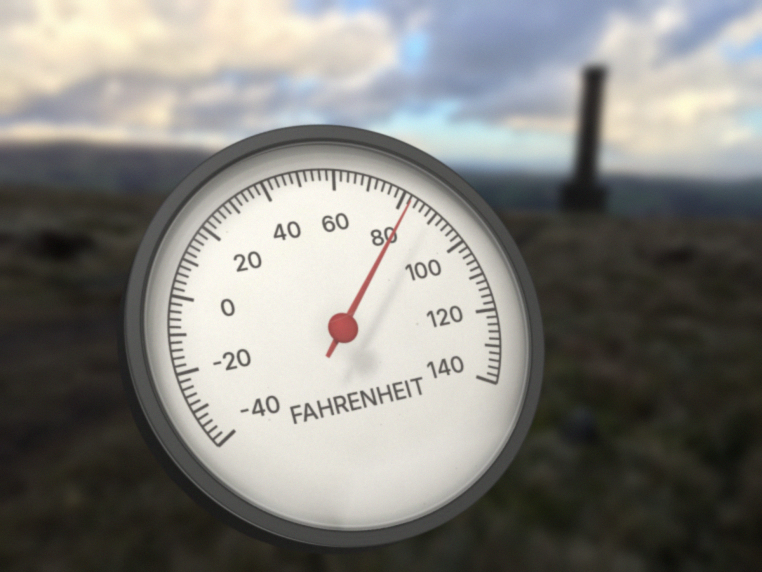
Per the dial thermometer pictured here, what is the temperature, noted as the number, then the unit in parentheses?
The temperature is 82 (°F)
